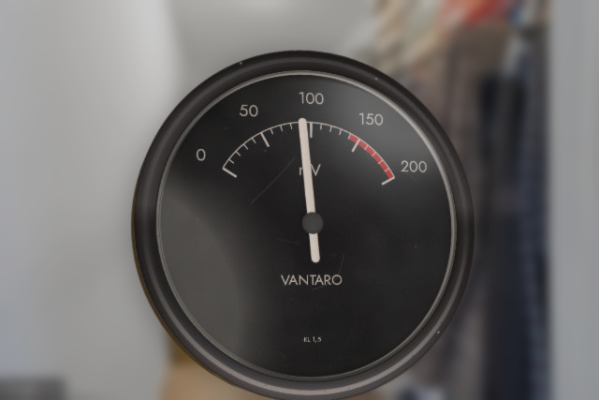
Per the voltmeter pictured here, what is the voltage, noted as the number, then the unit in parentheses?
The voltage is 90 (mV)
